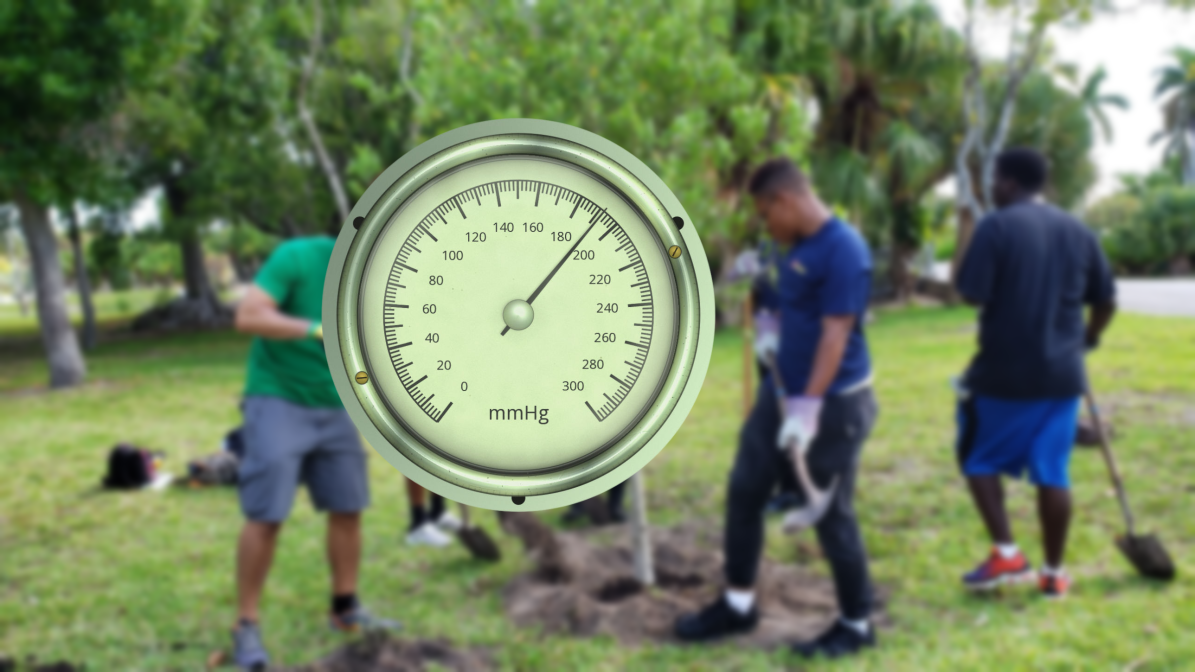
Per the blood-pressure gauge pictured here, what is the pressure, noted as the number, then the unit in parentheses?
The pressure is 192 (mmHg)
